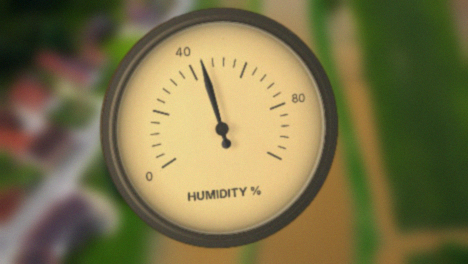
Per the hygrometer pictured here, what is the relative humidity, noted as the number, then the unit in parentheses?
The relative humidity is 44 (%)
